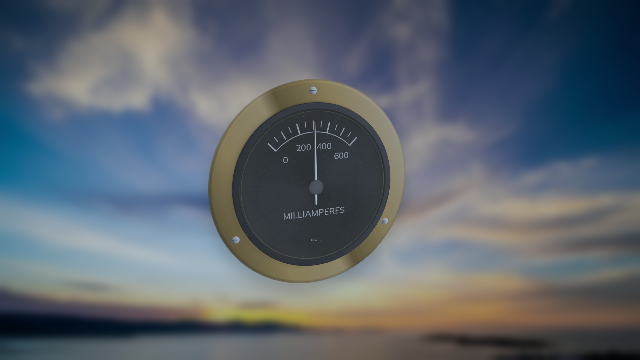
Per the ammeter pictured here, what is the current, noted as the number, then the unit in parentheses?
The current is 300 (mA)
